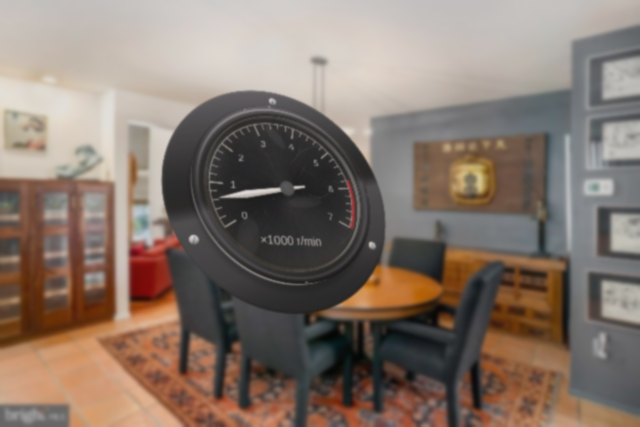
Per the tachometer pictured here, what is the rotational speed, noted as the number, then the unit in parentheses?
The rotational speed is 600 (rpm)
